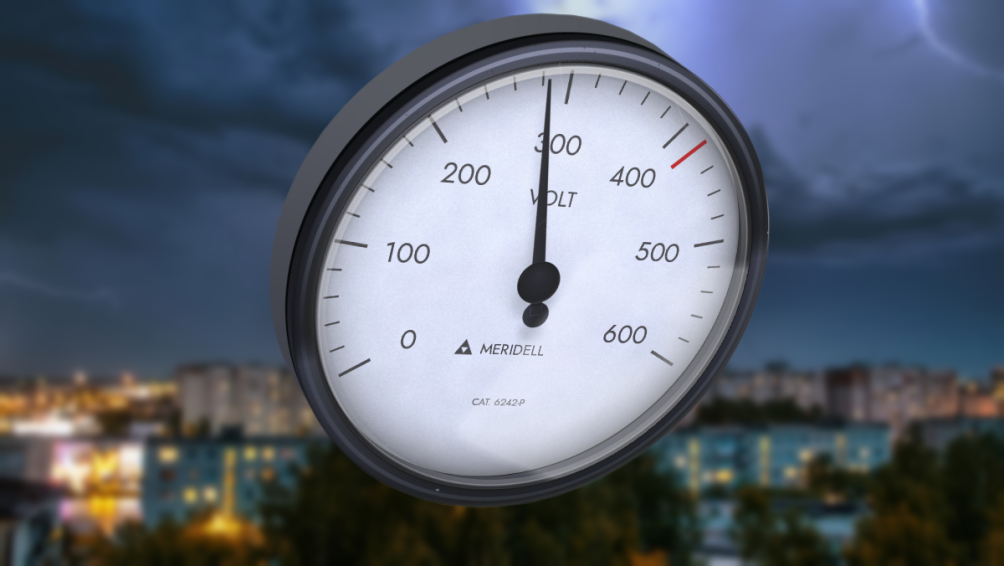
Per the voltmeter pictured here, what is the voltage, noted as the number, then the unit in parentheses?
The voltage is 280 (V)
